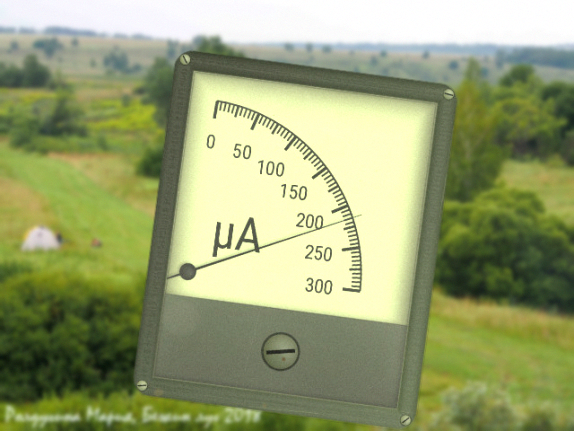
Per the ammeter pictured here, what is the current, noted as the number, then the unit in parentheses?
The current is 215 (µA)
